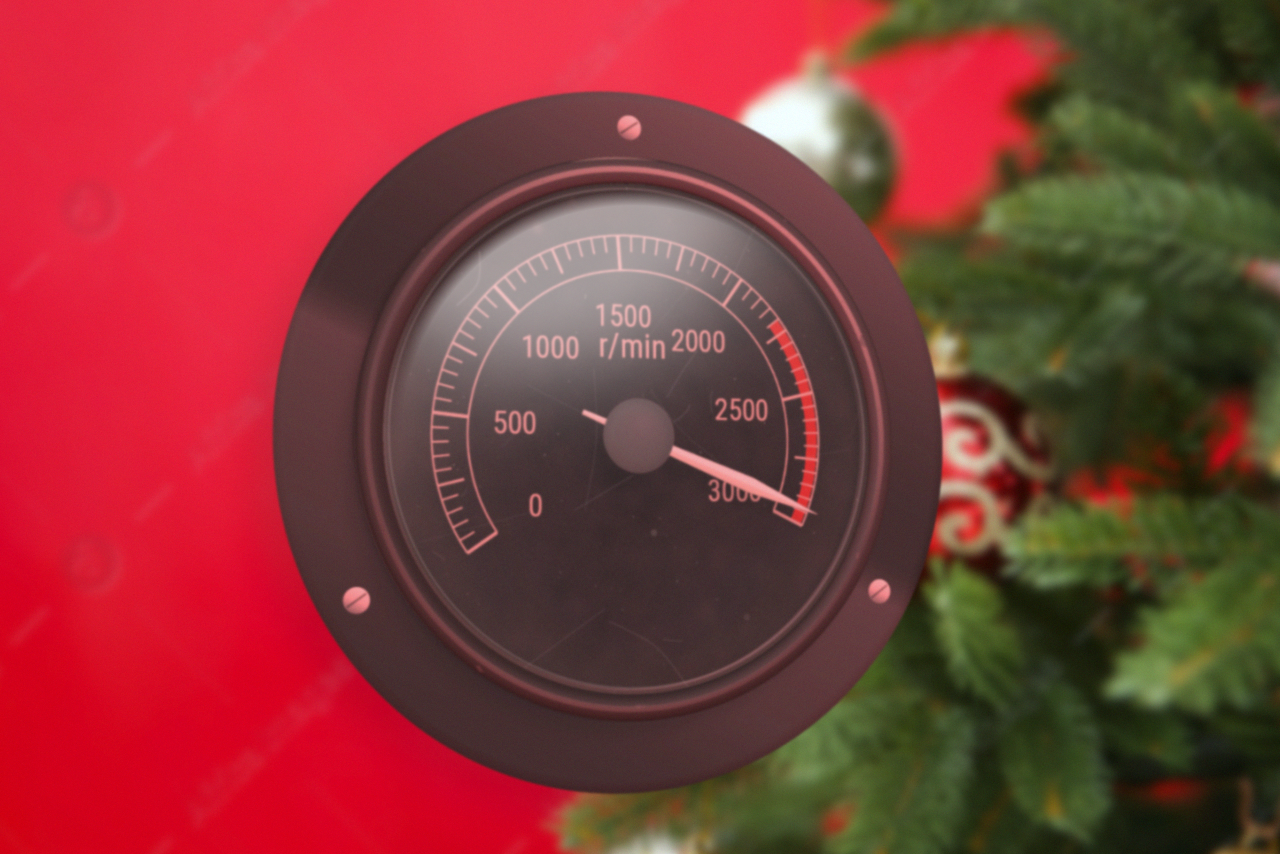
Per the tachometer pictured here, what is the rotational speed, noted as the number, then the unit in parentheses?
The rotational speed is 2950 (rpm)
